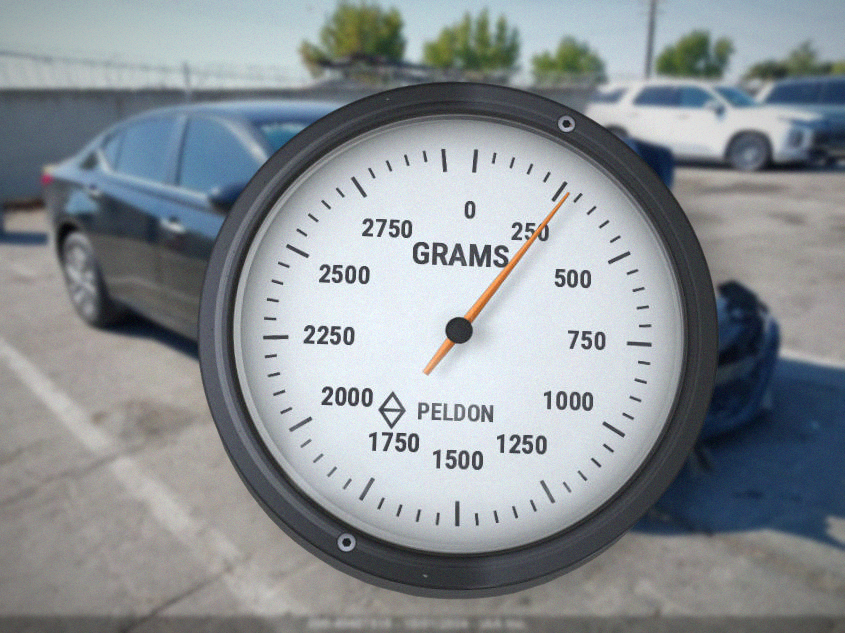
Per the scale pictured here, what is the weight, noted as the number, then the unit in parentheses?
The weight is 275 (g)
